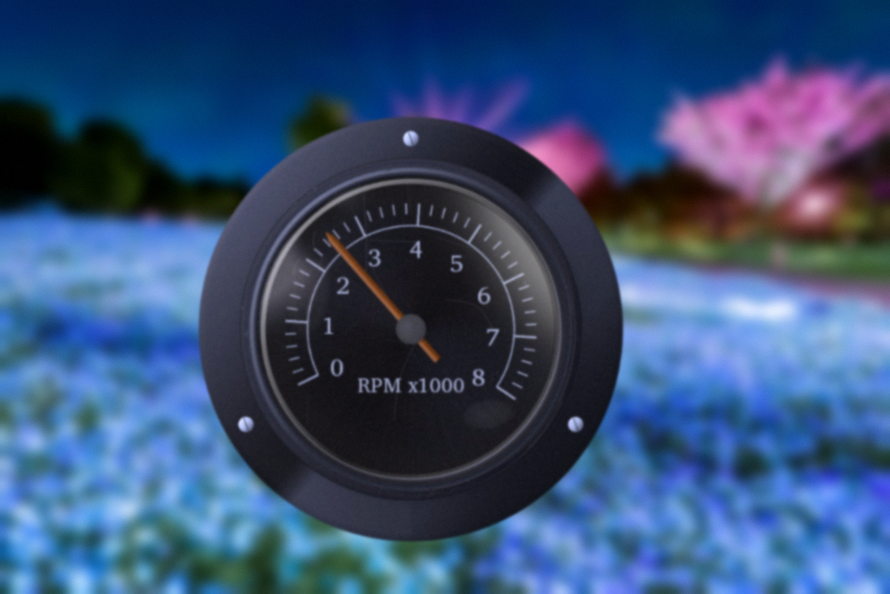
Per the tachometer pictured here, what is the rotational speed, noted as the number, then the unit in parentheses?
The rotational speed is 2500 (rpm)
